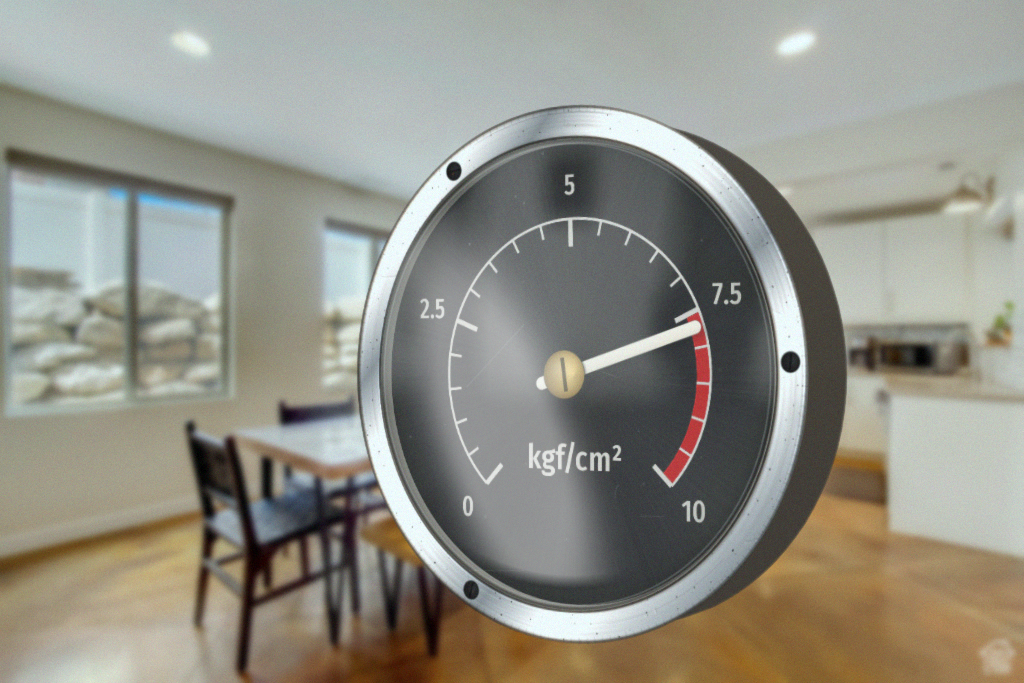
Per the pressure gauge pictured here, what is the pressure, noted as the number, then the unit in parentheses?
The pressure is 7.75 (kg/cm²)
